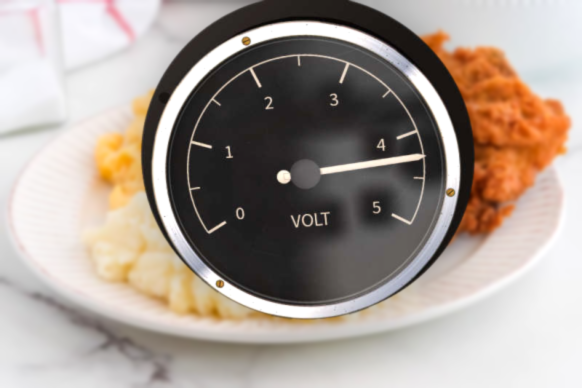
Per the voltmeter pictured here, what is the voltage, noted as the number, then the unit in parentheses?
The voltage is 4.25 (V)
